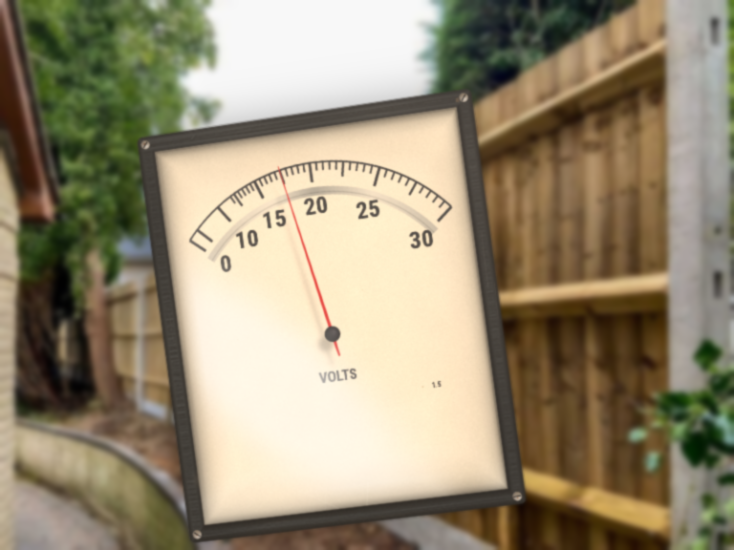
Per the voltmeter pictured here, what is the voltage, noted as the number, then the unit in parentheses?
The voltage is 17.5 (V)
